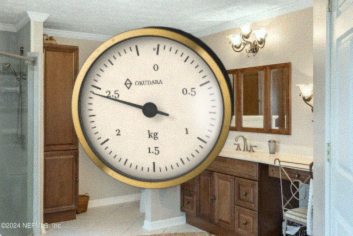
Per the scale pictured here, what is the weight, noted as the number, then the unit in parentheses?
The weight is 2.45 (kg)
